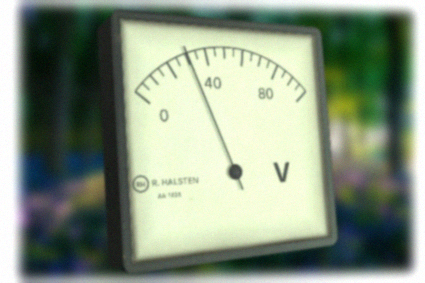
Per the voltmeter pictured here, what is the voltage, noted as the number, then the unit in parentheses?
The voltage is 30 (V)
